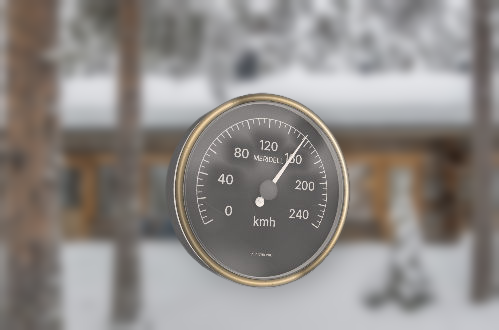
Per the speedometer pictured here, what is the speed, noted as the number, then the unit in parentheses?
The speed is 155 (km/h)
